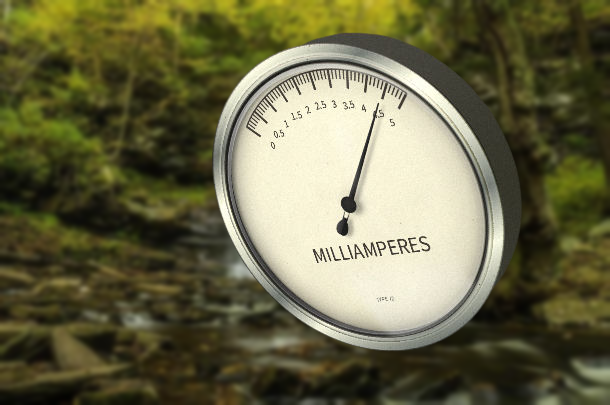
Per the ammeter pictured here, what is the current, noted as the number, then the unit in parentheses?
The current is 4.5 (mA)
